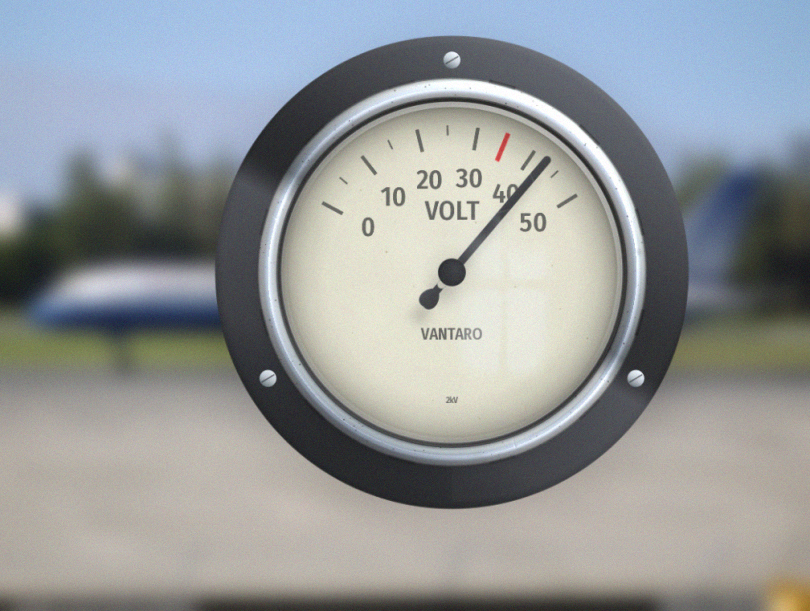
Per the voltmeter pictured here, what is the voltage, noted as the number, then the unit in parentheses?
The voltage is 42.5 (V)
